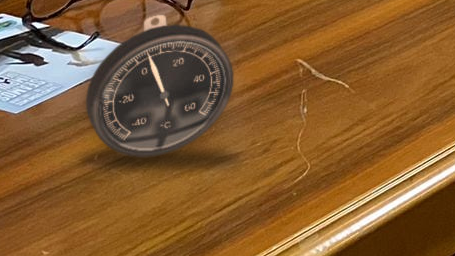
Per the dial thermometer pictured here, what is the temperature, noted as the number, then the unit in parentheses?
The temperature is 5 (°C)
